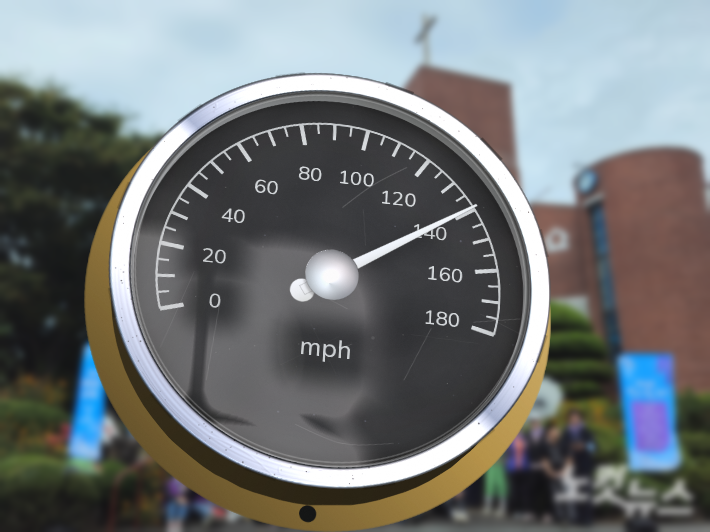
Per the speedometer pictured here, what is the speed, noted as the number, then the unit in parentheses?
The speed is 140 (mph)
